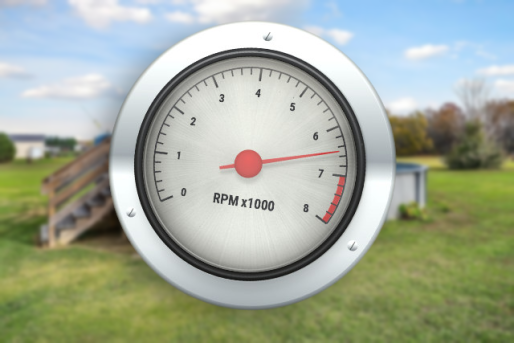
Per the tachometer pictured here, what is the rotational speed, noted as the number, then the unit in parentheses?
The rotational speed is 6500 (rpm)
